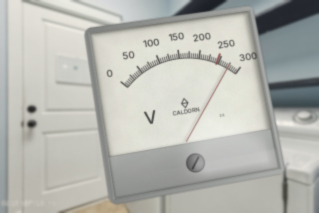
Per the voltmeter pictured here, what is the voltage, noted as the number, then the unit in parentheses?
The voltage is 275 (V)
